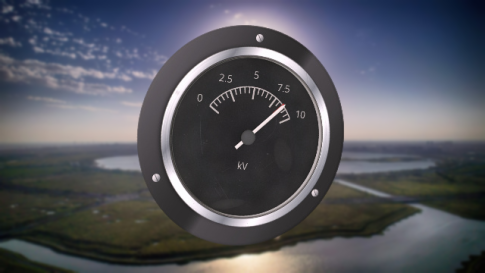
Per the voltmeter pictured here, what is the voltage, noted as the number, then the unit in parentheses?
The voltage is 8.5 (kV)
